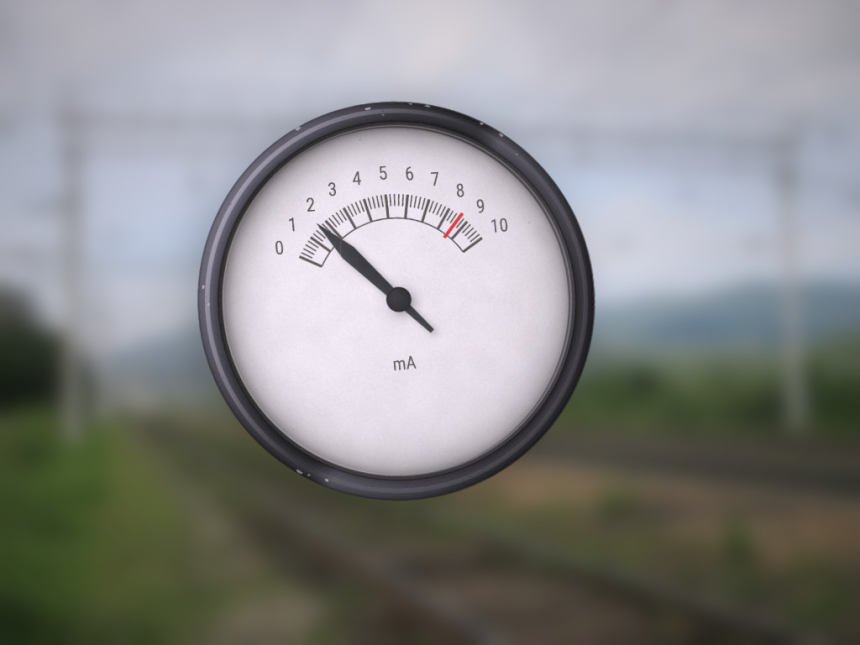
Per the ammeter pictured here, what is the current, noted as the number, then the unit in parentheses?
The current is 1.6 (mA)
